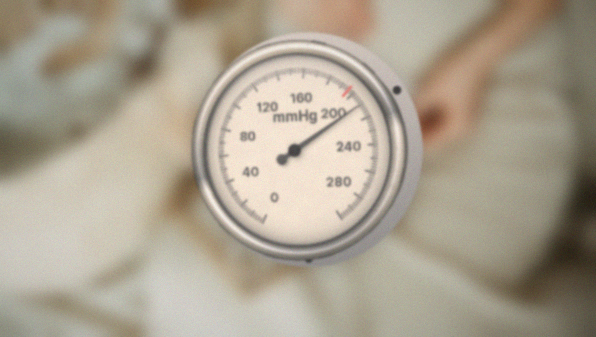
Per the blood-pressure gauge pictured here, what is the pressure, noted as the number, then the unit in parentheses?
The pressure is 210 (mmHg)
